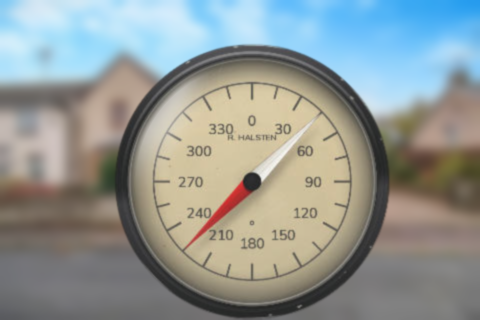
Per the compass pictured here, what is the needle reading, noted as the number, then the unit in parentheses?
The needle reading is 225 (°)
